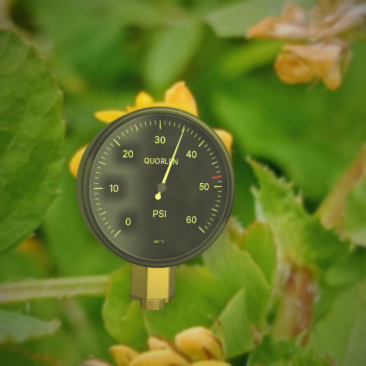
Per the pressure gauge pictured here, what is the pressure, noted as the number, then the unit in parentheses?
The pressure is 35 (psi)
